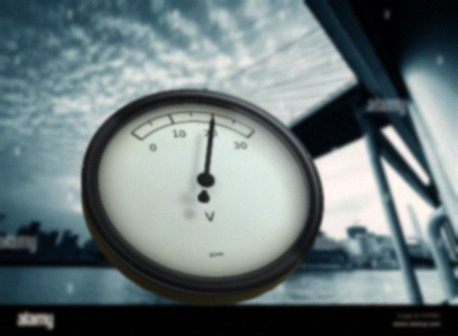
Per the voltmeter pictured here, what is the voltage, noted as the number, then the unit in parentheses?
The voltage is 20 (V)
